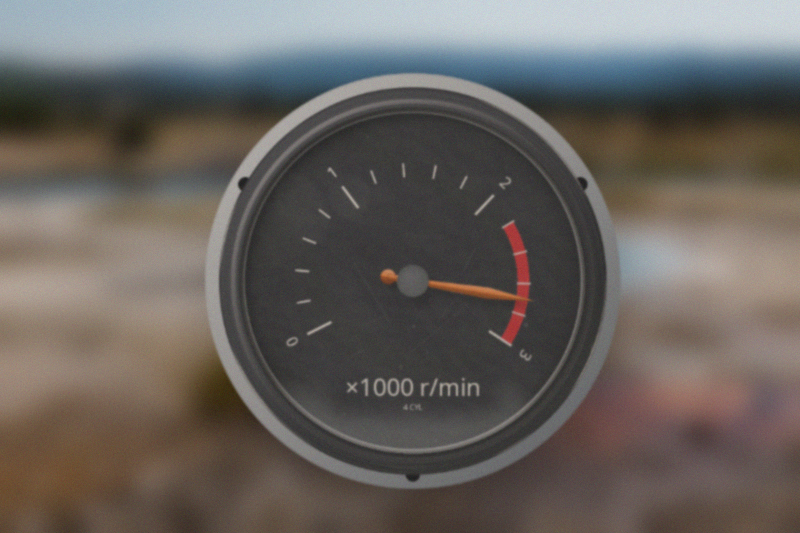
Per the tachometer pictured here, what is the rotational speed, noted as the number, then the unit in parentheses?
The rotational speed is 2700 (rpm)
